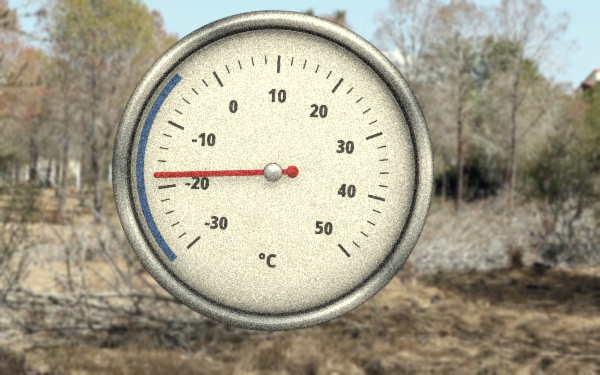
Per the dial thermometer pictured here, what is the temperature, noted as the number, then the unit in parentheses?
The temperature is -18 (°C)
